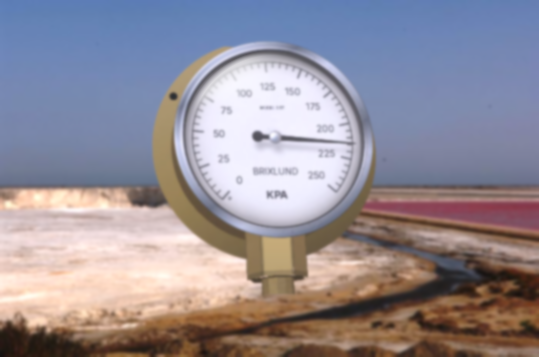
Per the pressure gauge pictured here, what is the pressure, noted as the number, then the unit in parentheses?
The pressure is 215 (kPa)
